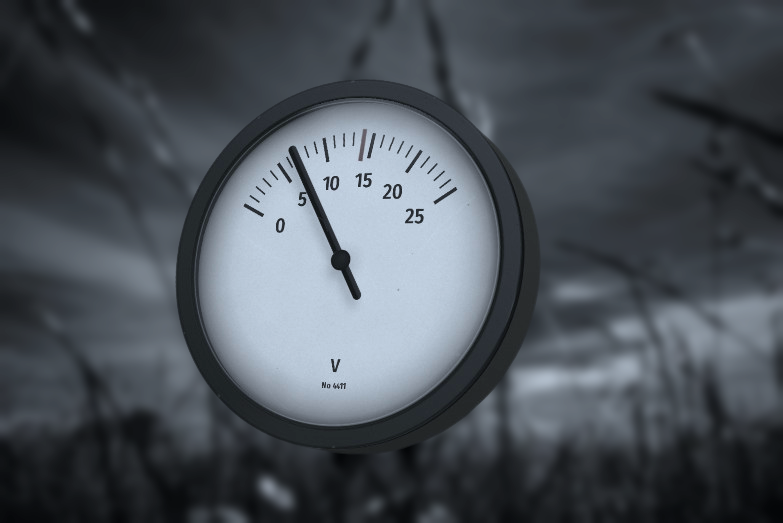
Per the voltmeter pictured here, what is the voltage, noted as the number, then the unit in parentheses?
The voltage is 7 (V)
